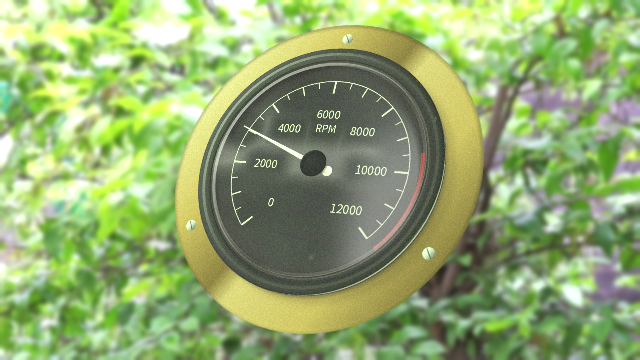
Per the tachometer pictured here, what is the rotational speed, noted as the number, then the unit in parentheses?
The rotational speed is 3000 (rpm)
